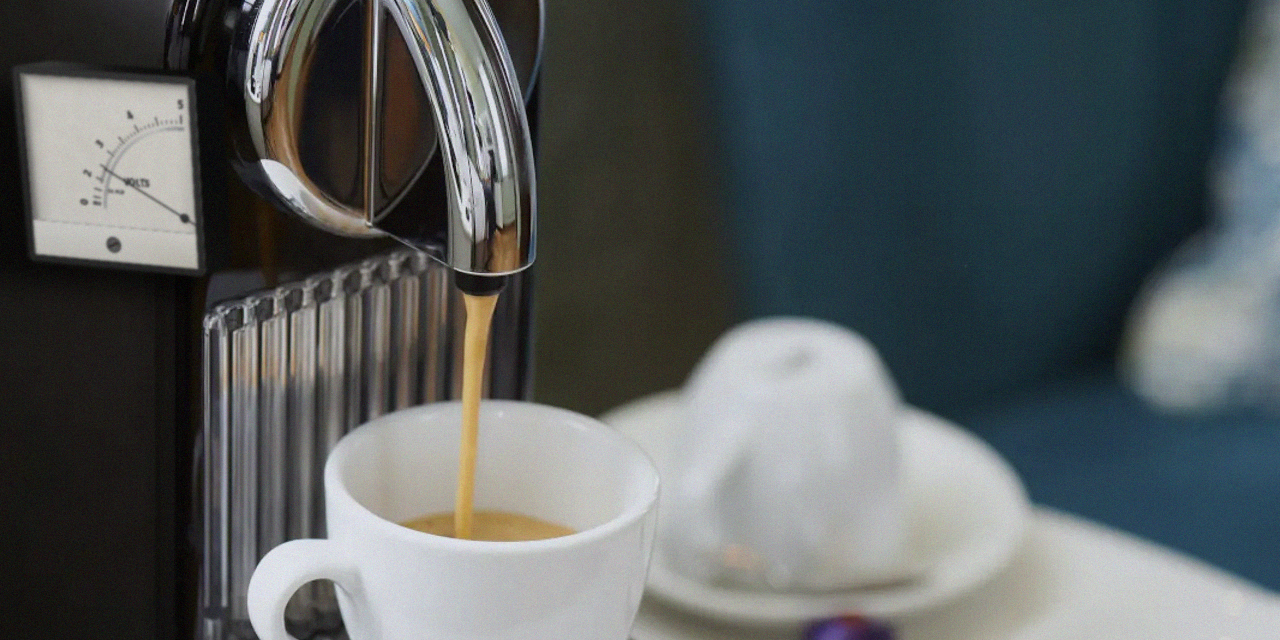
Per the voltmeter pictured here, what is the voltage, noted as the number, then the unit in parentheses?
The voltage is 2.5 (V)
